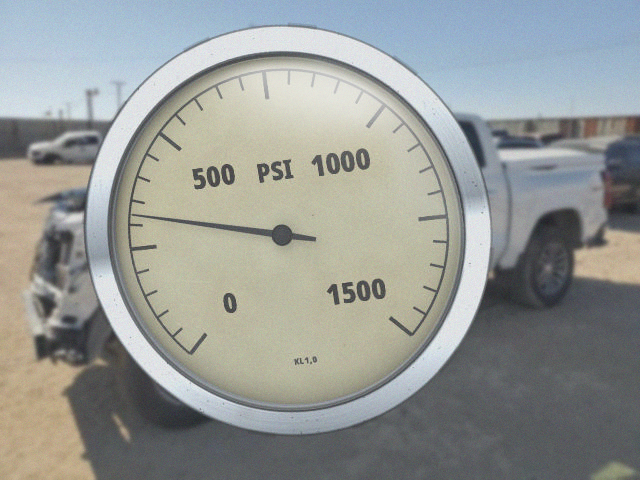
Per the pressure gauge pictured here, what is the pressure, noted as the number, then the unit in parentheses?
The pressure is 325 (psi)
